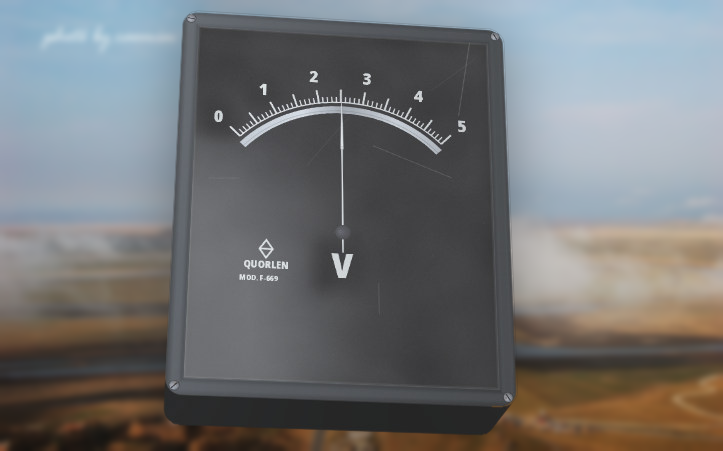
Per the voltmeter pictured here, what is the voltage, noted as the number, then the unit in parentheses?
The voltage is 2.5 (V)
